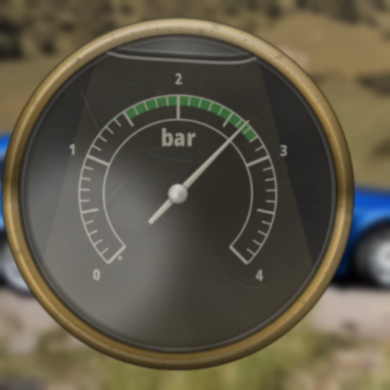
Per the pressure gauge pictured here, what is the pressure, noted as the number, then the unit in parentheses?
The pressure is 2.65 (bar)
